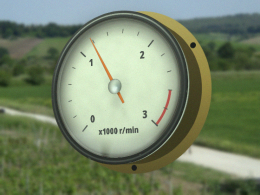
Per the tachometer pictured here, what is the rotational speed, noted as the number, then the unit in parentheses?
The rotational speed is 1200 (rpm)
